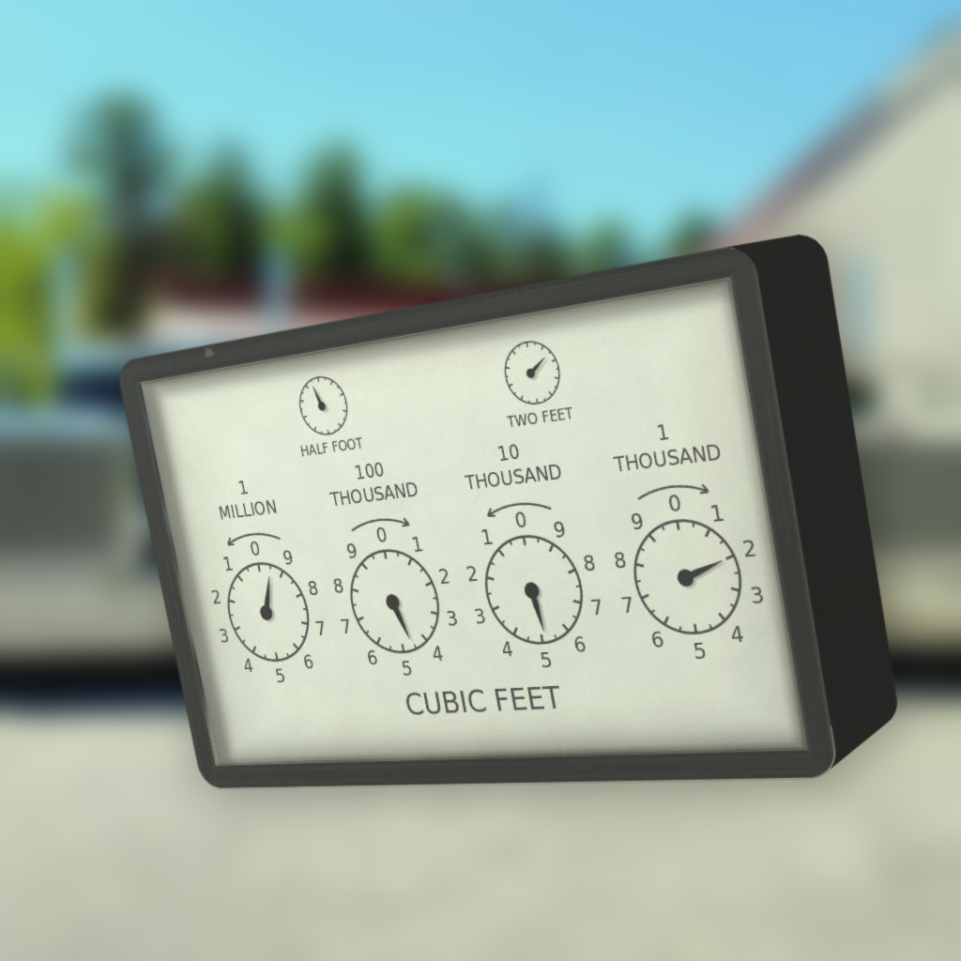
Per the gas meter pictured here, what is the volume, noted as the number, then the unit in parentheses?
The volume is 945200 (ft³)
